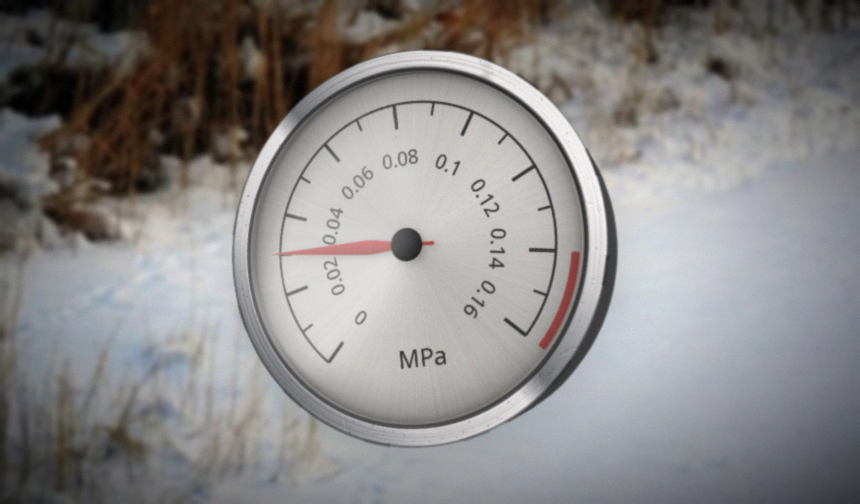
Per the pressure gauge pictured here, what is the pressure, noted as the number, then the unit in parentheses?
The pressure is 0.03 (MPa)
